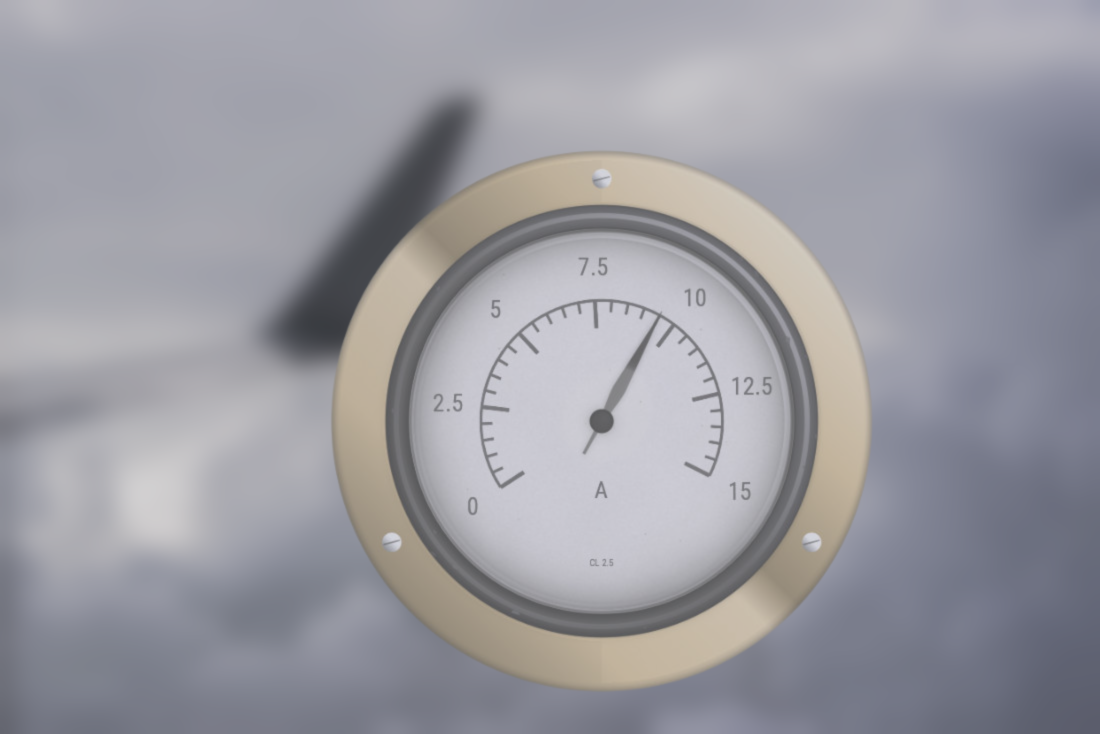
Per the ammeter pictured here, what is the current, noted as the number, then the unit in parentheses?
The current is 9.5 (A)
